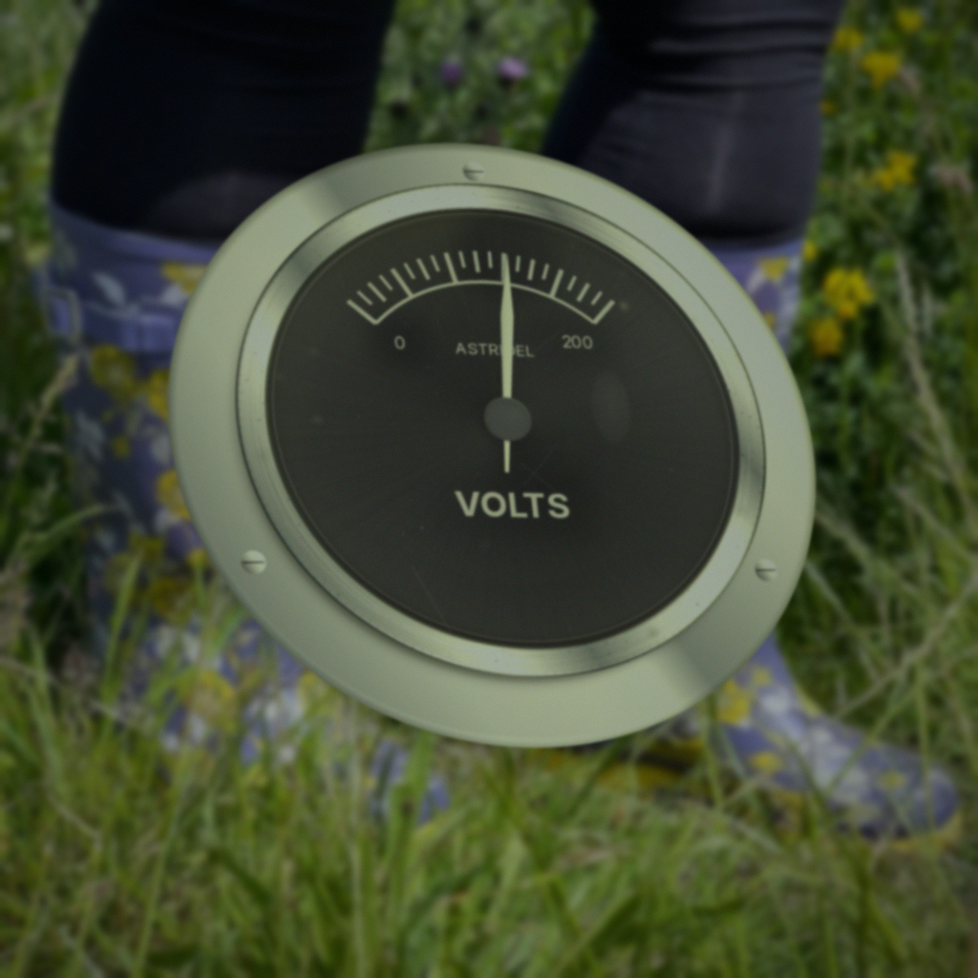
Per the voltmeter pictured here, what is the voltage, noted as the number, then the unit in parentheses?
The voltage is 120 (V)
